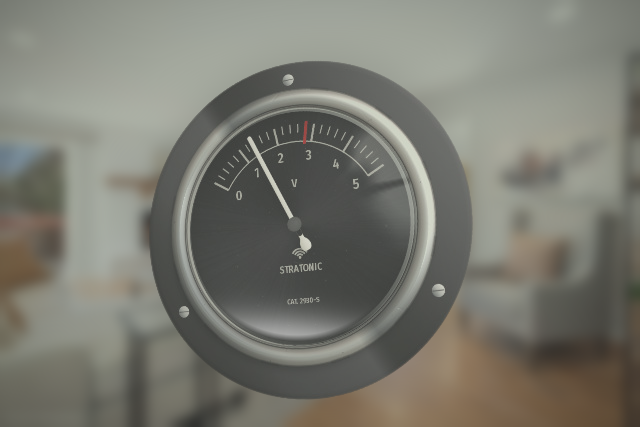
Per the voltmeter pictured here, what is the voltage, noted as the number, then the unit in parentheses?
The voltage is 1.4 (V)
